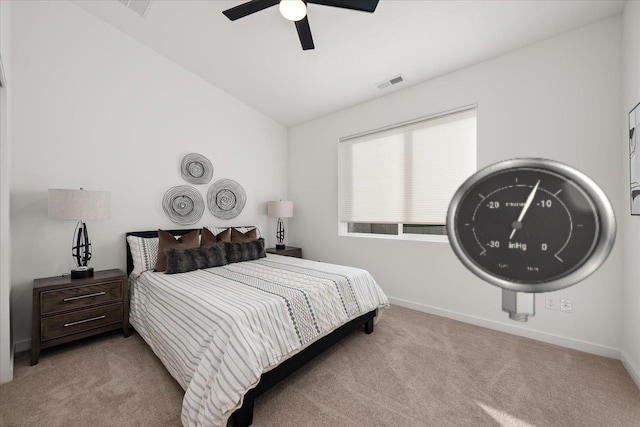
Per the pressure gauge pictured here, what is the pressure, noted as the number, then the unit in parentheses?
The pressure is -12.5 (inHg)
